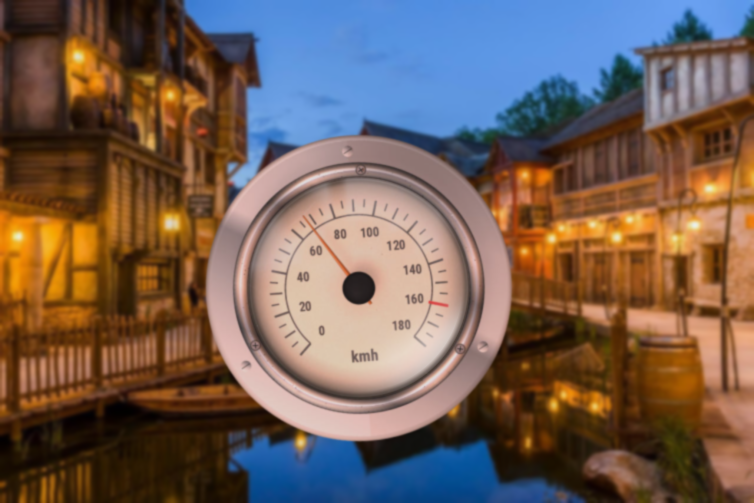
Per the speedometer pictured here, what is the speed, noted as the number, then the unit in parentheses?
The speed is 67.5 (km/h)
